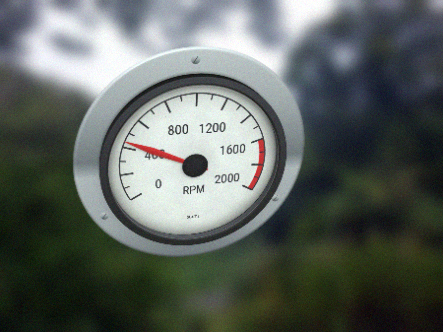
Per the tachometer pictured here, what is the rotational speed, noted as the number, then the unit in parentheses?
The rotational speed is 450 (rpm)
